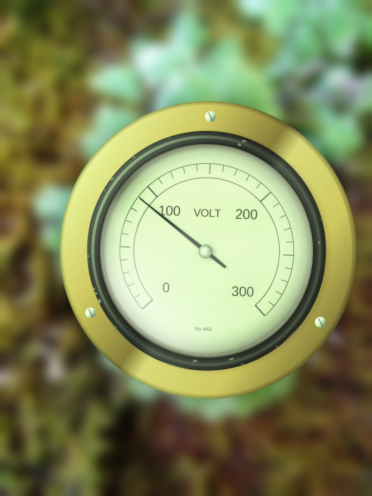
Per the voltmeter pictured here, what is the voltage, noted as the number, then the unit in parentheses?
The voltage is 90 (V)
